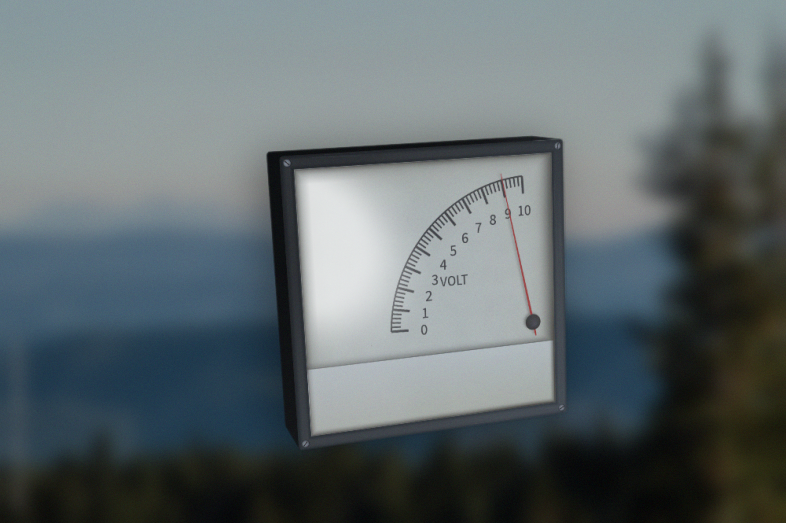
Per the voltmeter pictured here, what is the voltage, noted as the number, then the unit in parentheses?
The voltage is 9 (V)
